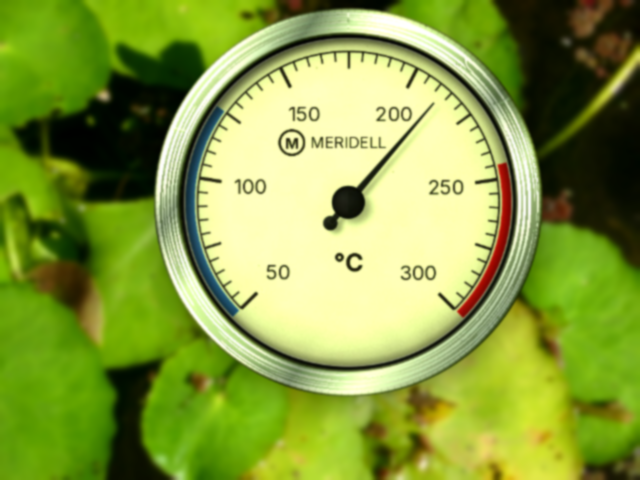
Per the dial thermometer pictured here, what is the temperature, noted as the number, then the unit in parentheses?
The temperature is 212.5 (°C)
